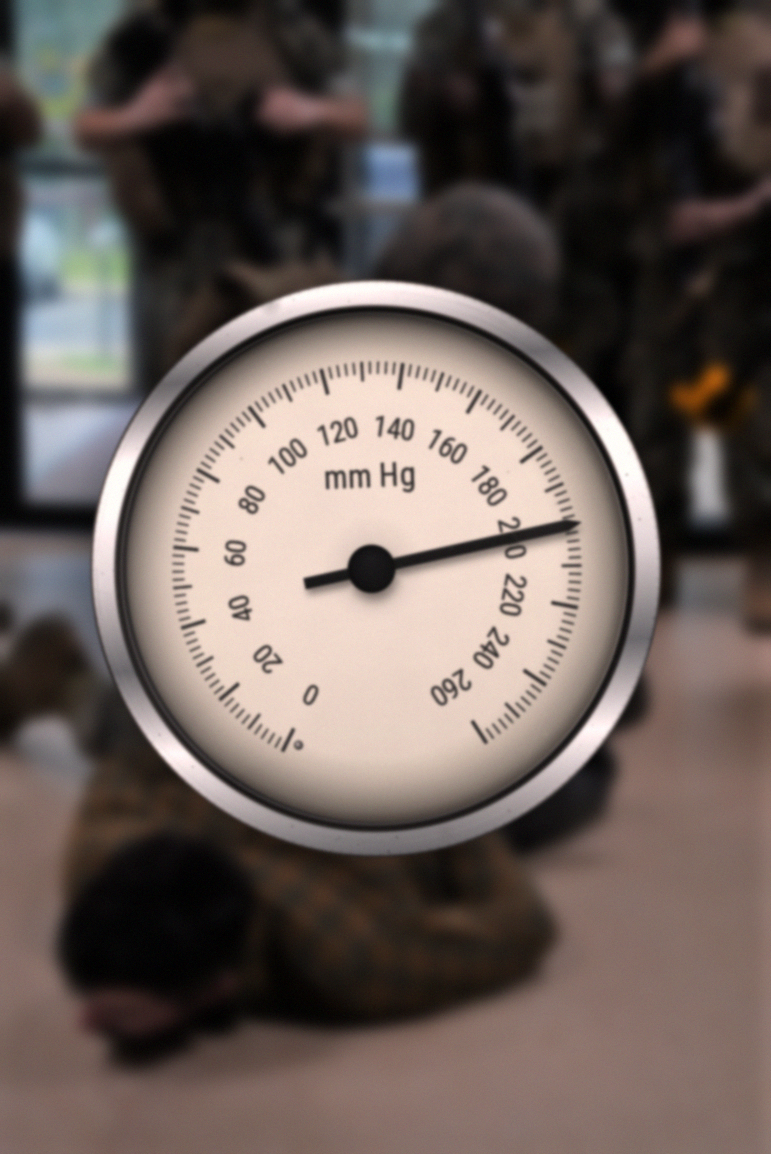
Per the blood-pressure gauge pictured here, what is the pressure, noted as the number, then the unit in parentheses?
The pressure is 200 (mmHg)
